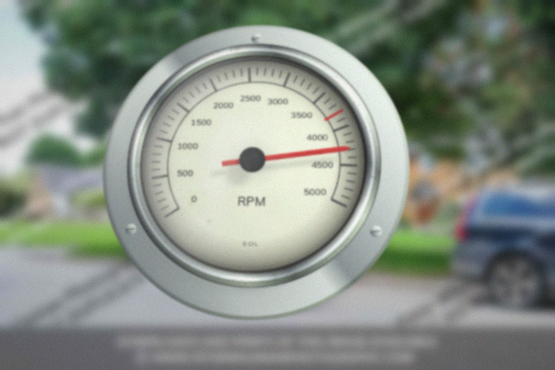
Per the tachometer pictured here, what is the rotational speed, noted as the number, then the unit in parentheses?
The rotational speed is 4300 (rpm)
